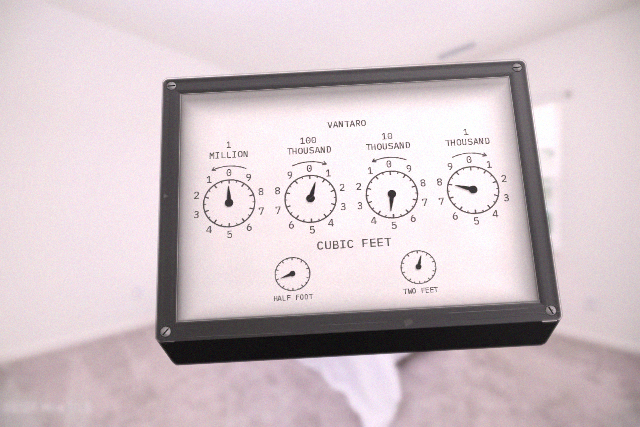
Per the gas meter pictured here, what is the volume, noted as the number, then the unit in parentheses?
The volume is 4800 (ft³)
